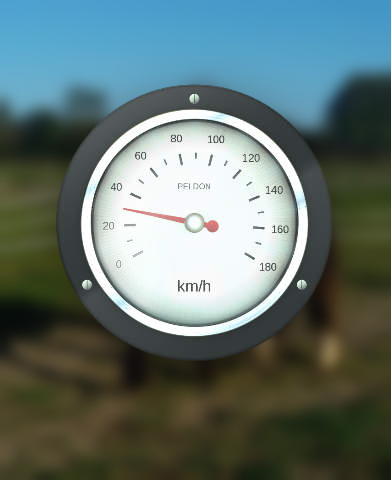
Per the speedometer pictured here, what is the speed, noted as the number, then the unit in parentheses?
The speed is 30 (km/h)
